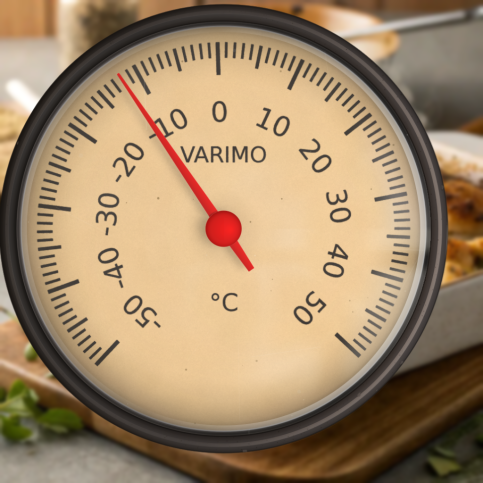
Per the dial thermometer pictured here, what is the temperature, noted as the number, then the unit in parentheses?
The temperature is -12 (°C)
